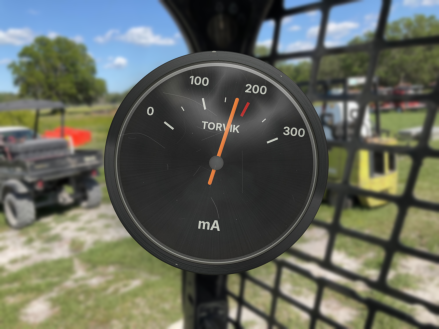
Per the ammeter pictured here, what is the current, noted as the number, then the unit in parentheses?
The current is 175 (mA)
